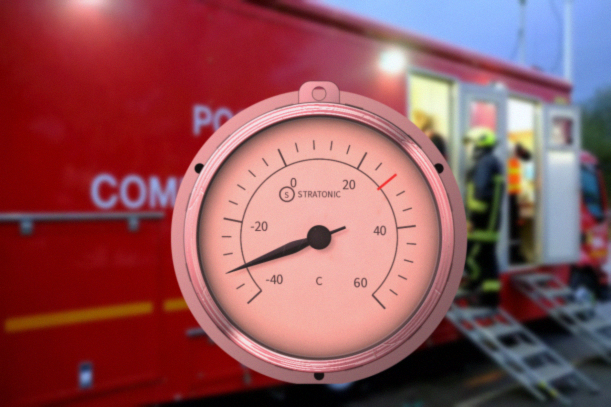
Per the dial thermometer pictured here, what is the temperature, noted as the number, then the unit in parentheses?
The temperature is -32 (°C)
